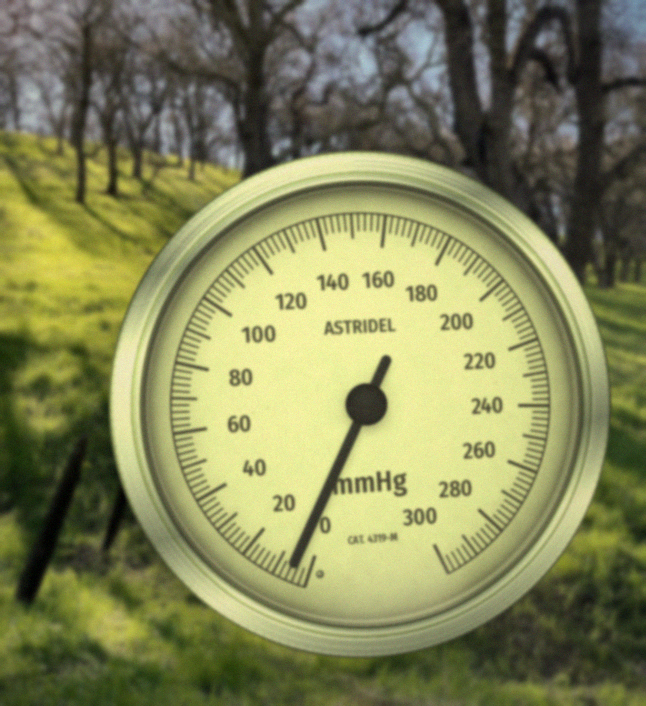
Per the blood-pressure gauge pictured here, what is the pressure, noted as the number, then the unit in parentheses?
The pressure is 6 (mmHg)
